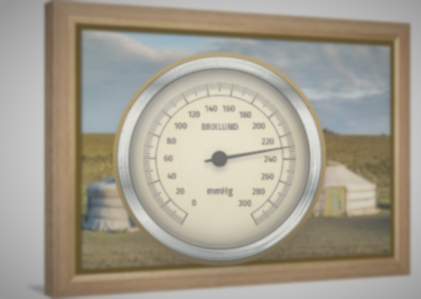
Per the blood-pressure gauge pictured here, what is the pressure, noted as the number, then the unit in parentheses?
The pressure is 230 (mmHg)
